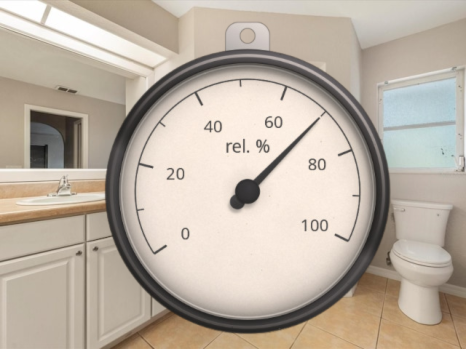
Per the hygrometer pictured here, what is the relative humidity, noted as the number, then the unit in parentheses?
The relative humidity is 70 (%)
